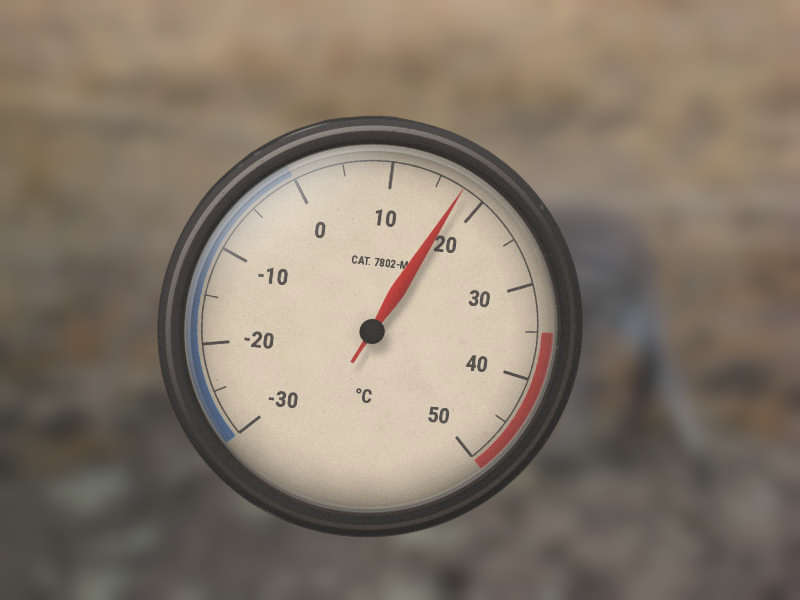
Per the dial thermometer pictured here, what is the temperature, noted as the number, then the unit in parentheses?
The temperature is 17.5 (°C)
